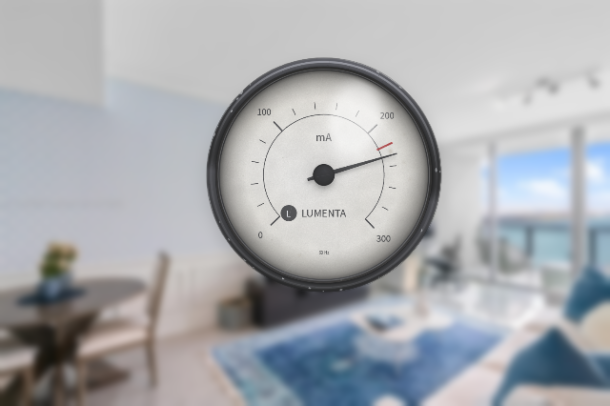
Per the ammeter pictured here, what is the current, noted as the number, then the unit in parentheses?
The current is 230 (mA)
